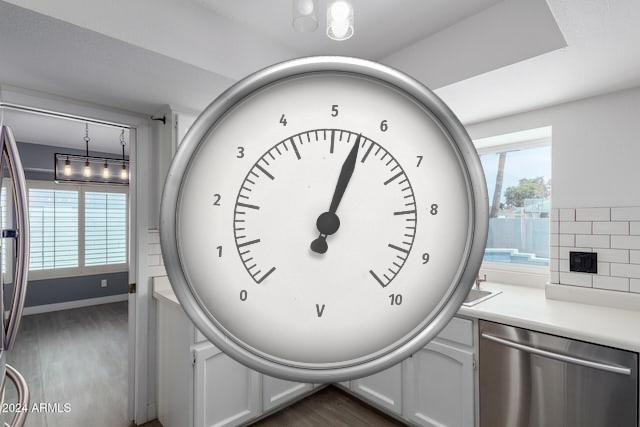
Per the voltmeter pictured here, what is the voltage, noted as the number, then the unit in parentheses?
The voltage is 5.6 (V)
